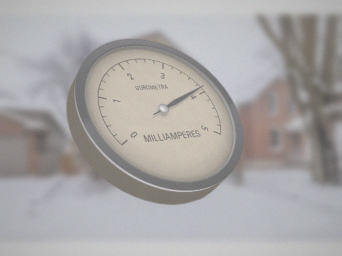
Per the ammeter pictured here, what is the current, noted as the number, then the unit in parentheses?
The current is 3.9 (mA)
